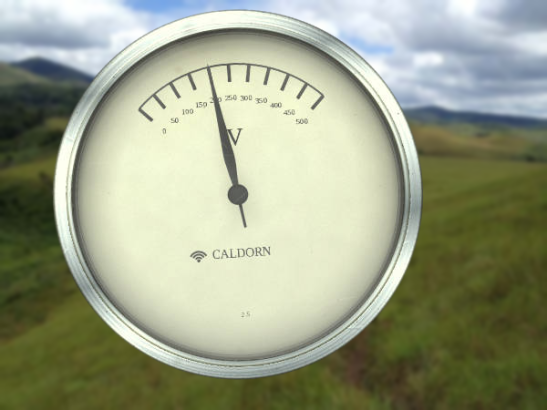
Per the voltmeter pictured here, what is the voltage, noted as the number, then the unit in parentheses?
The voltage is 200 (V)
